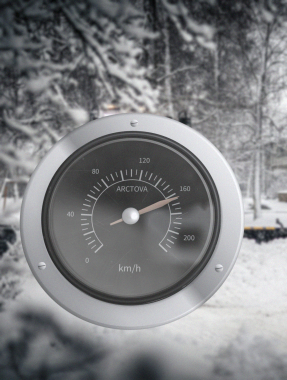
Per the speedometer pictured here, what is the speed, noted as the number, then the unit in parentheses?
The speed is 165 (km/h)
